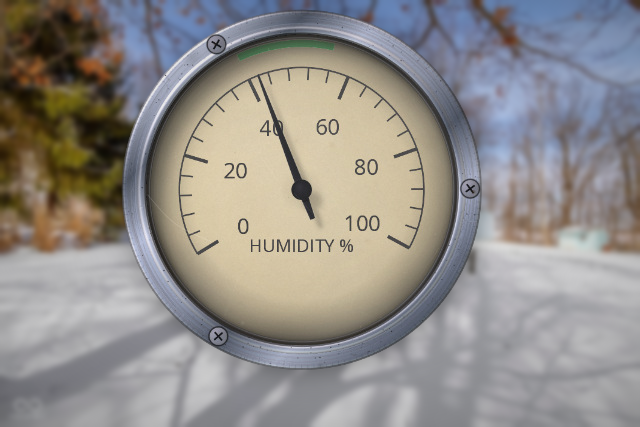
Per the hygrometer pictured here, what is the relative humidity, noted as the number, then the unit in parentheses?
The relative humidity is 42 (%)
